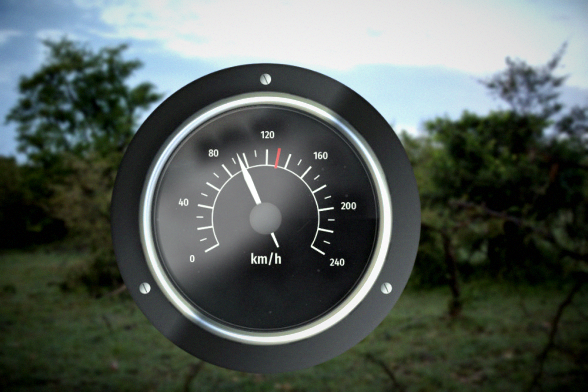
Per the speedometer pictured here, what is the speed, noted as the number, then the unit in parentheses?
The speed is 95 (km/h)
